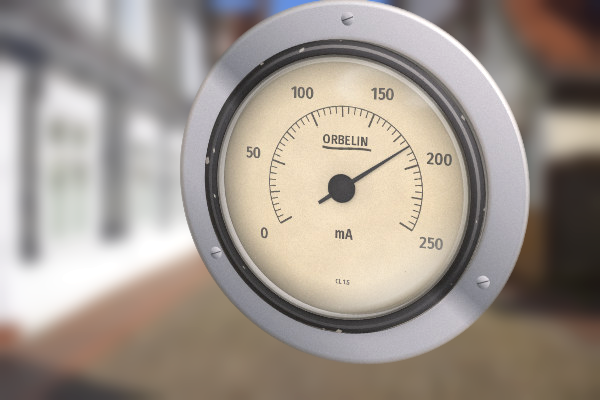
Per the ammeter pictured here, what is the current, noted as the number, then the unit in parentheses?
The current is 185 (mA)
